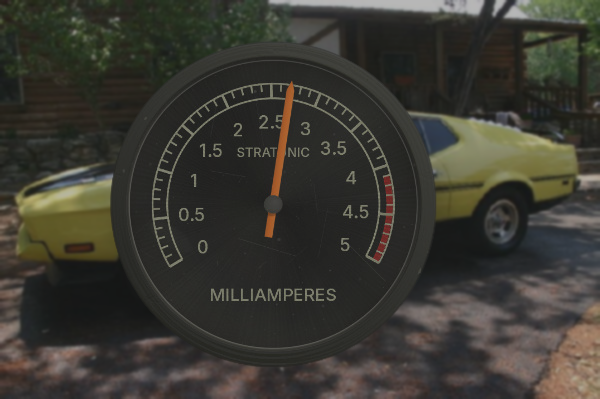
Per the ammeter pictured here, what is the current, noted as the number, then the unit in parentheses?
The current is 2.7 (mA)
